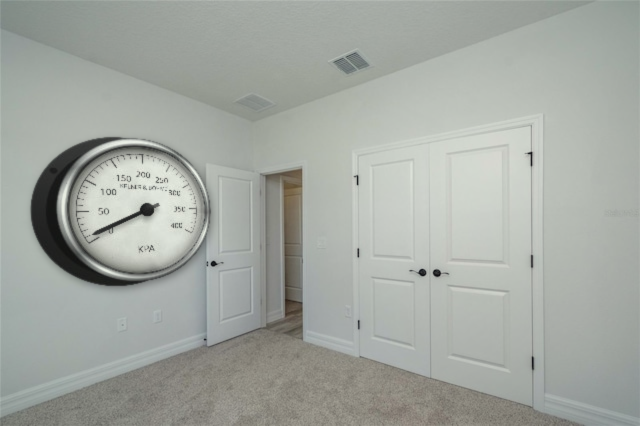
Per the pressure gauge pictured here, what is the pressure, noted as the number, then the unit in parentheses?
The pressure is 10 (kPa)
